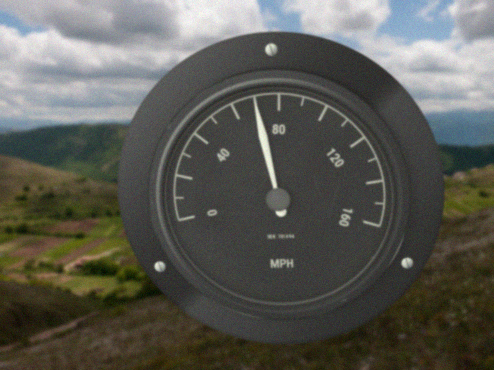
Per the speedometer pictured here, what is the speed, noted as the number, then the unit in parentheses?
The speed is 70 (mph)
